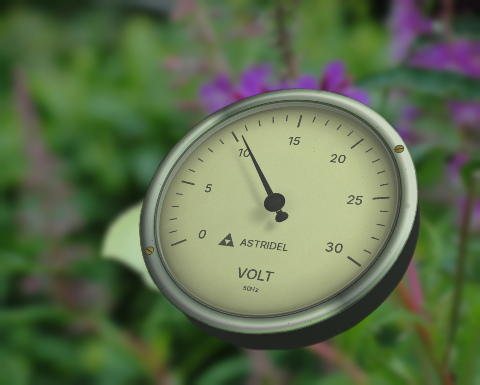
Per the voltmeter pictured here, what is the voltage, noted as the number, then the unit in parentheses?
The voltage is 10.5 (V)
